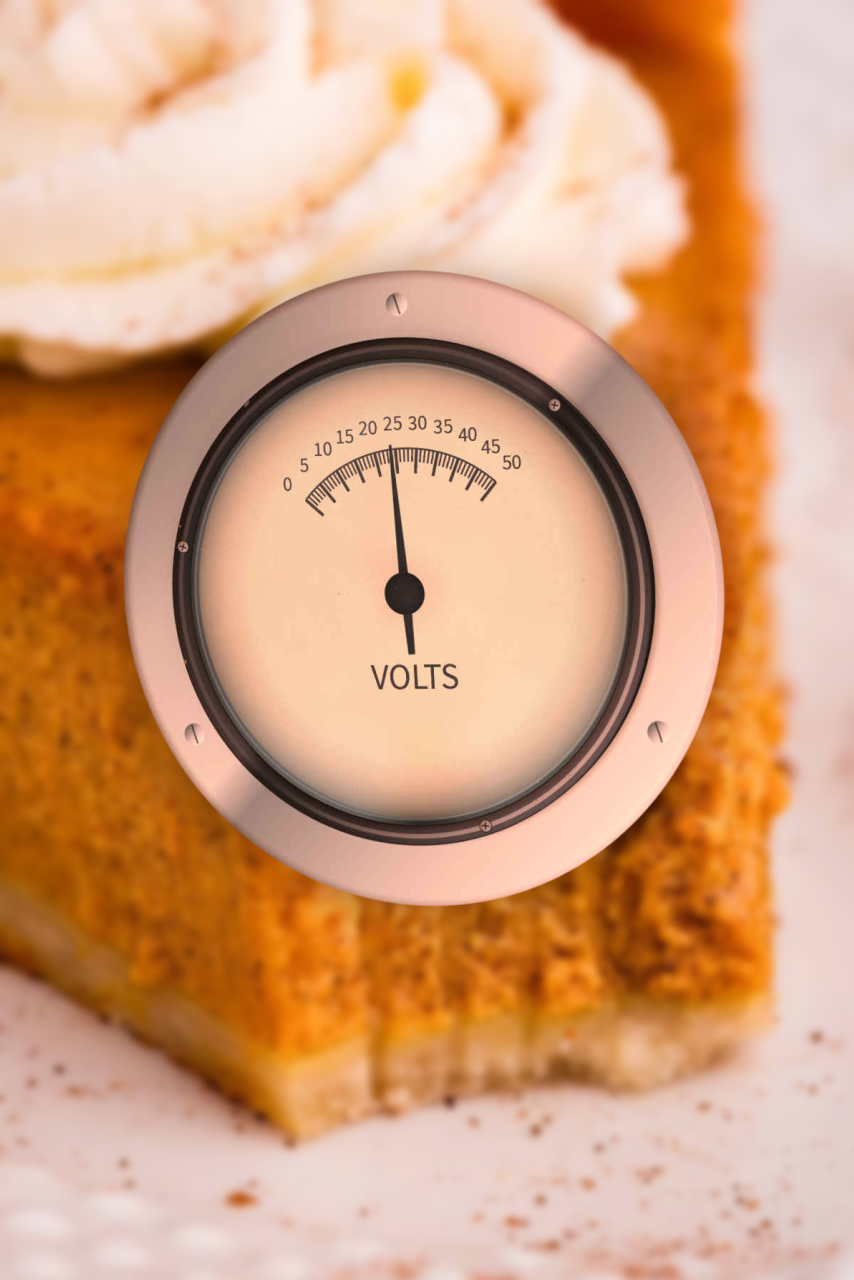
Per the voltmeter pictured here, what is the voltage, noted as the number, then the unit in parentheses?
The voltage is 25 (V)
